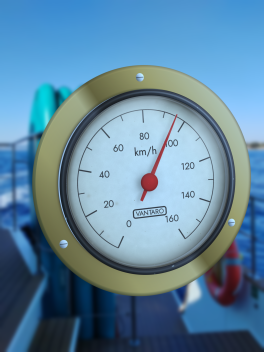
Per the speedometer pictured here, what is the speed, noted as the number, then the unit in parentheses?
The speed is 95 (km/h)
